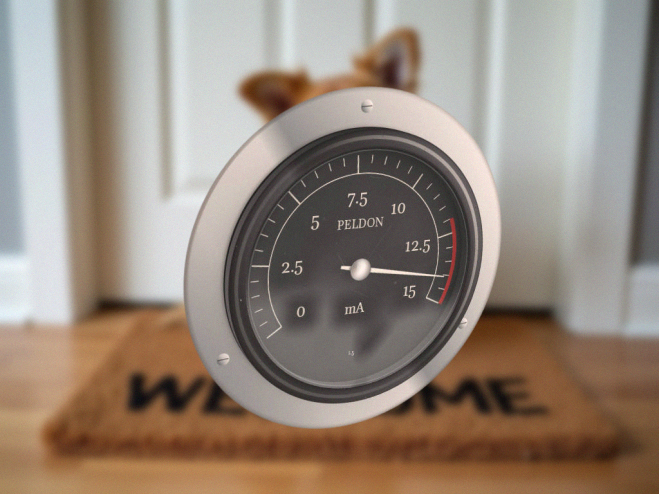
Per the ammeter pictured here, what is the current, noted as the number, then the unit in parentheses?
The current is 14 (mA)
